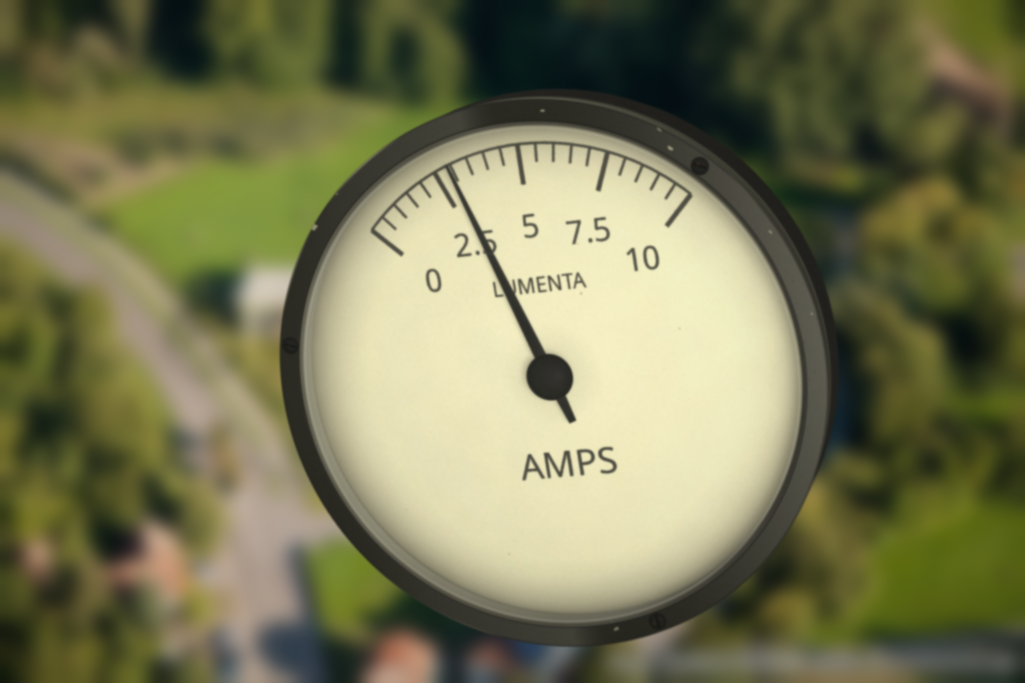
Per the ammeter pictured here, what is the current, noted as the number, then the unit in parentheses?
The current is 3 (A)
